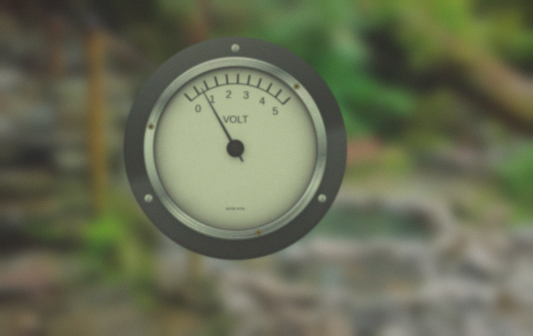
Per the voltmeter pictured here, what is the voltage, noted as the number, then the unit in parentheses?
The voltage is 0.75 (V)
